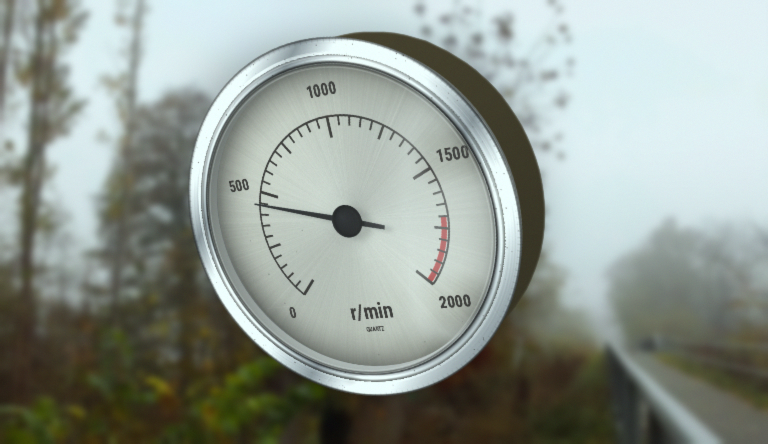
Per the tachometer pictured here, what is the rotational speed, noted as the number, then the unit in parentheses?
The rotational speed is 450 (rpm)
